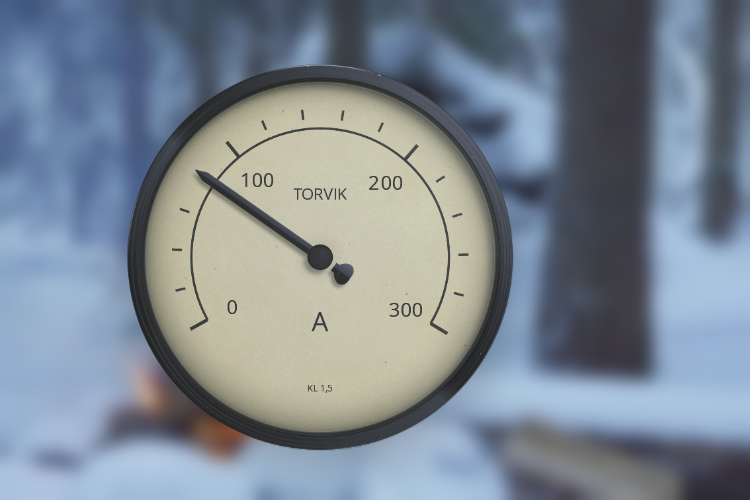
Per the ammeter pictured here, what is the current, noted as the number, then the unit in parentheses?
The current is 80 (A)
